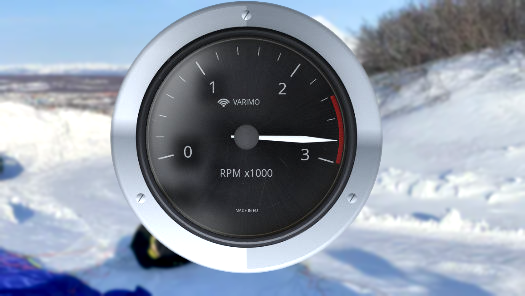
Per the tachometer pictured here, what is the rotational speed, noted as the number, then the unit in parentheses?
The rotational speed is 2800 (rpm)
